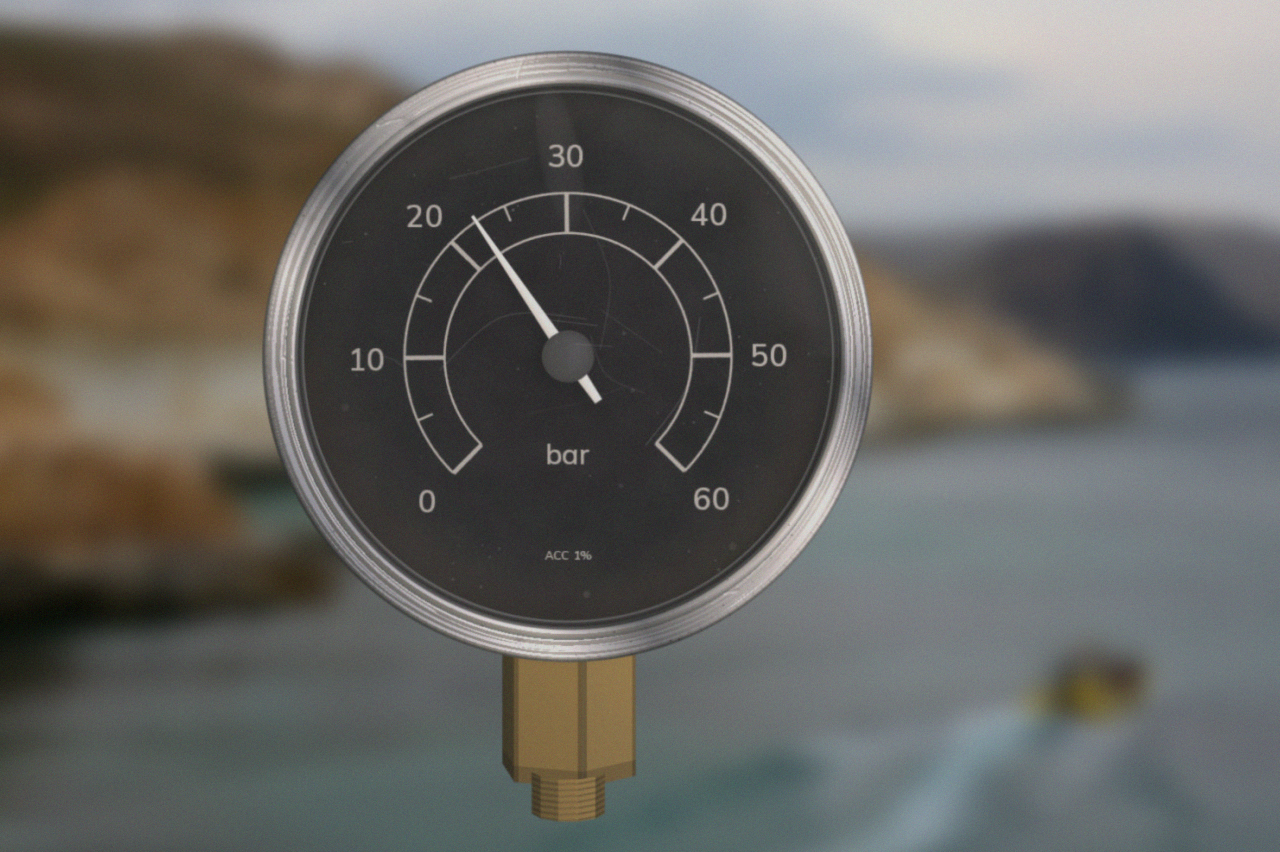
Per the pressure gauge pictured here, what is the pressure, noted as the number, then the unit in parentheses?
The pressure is 22.5 (bar)
